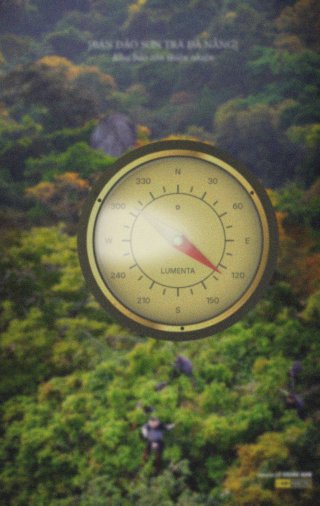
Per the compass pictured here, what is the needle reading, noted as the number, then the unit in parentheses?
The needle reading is 127.5 (°)
